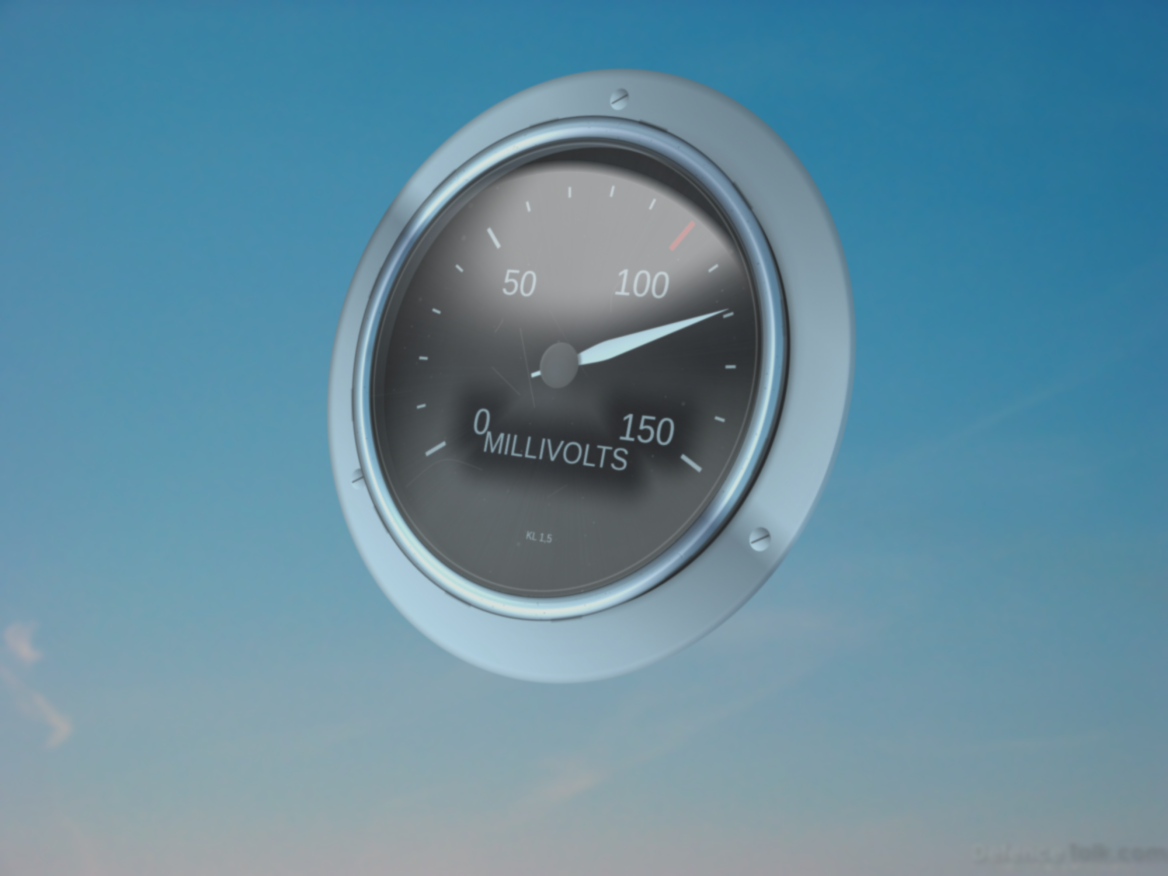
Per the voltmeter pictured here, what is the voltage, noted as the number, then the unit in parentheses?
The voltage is 120 (mV)
